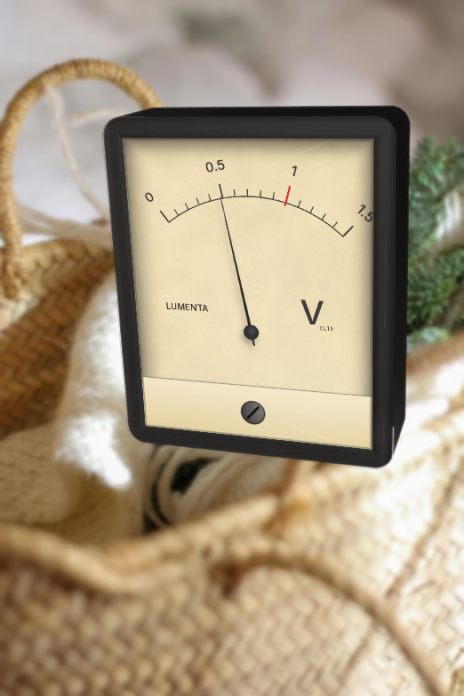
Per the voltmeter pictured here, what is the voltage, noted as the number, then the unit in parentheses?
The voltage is 0.5 (V)
